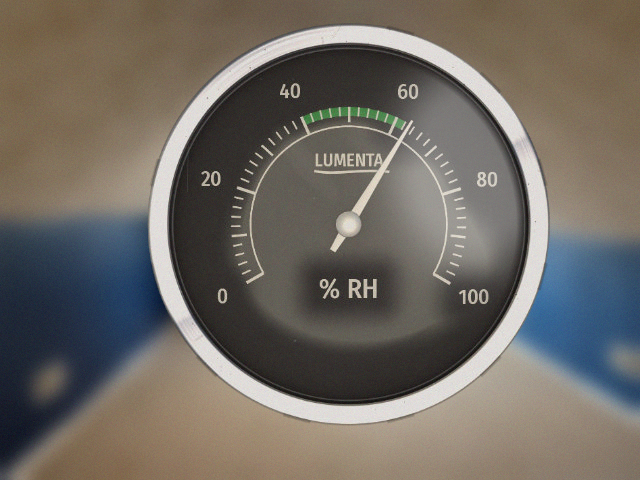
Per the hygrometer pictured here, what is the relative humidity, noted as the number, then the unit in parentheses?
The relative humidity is 63 (%)
